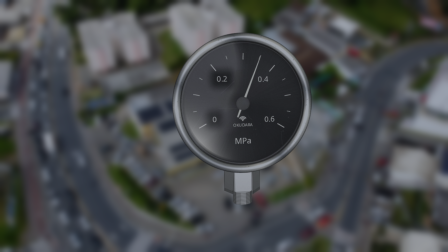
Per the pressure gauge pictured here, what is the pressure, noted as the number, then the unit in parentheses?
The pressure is 0.35 (MPa)
